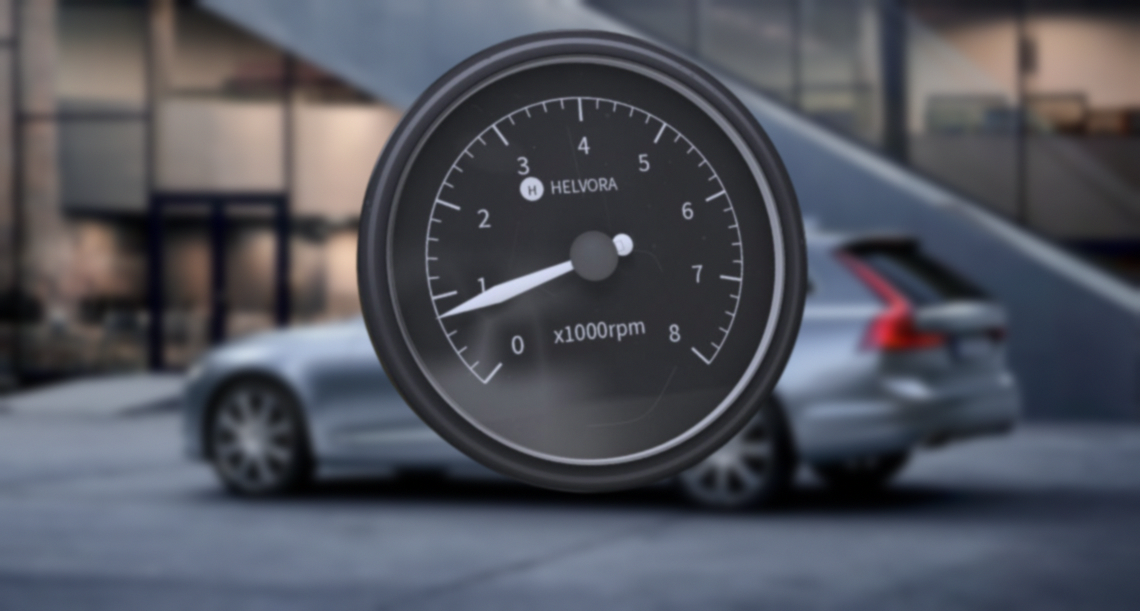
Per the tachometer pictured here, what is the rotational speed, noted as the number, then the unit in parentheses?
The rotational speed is 800 (rpm)
